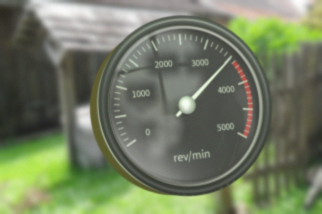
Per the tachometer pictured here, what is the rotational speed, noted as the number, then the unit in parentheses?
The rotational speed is 3500 (rpm)
